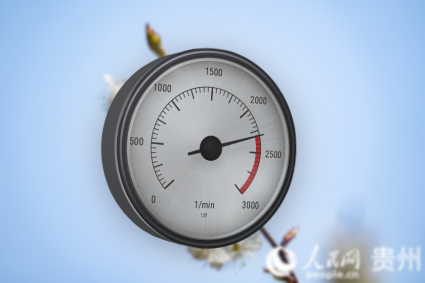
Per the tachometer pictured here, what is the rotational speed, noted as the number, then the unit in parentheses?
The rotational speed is 2300 (rpm)
